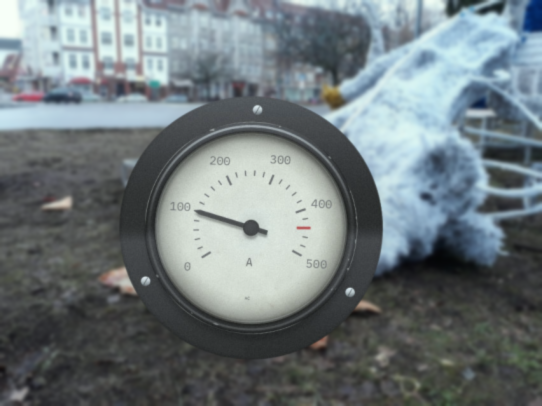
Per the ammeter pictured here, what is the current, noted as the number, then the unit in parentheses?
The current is 100 (A)
